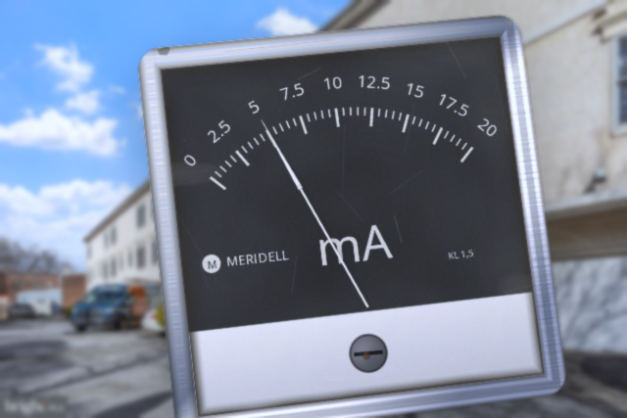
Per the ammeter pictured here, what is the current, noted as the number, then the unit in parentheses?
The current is 5 (mA)
